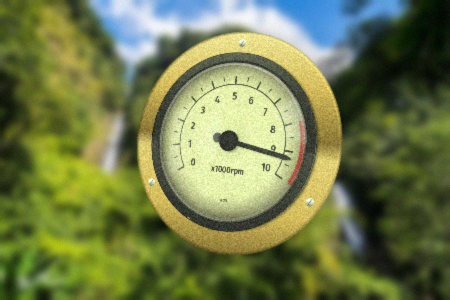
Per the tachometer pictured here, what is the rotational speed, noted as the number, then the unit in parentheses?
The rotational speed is 9250 (rpm)
